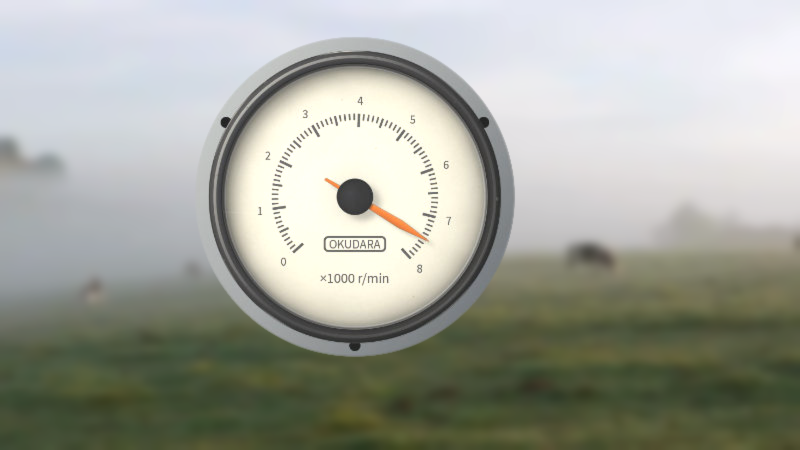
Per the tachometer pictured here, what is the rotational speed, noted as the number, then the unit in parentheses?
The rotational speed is 7500 (rpm)
